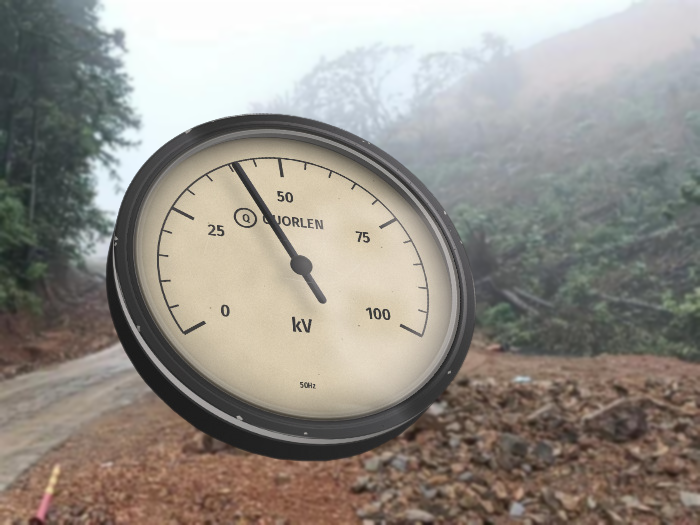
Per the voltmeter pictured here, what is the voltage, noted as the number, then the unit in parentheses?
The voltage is 40 (kV)
